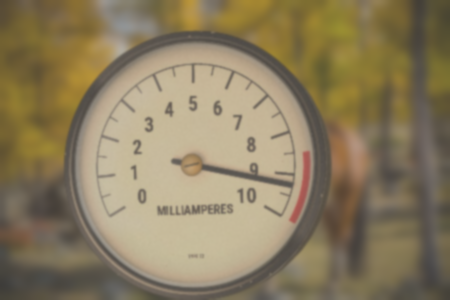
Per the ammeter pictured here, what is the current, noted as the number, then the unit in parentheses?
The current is 9.25 (mA)
